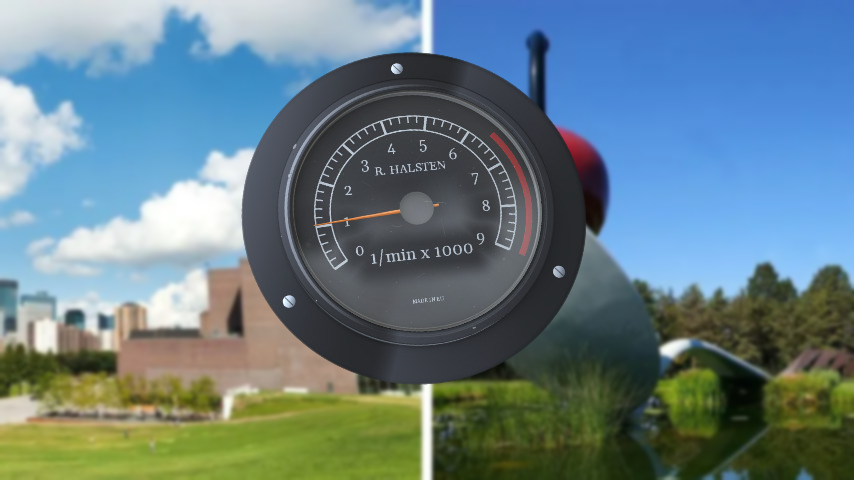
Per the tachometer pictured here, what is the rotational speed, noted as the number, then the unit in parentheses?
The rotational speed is 1000 (rpm)
